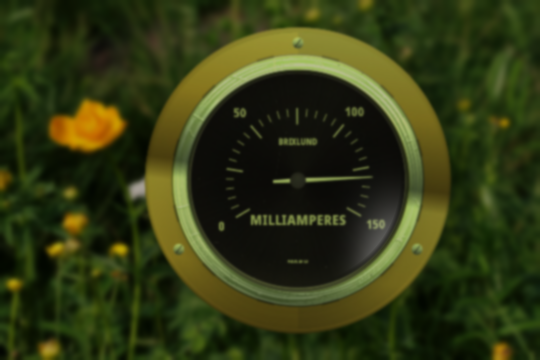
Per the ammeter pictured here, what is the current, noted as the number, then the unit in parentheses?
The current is 130 (mA)
